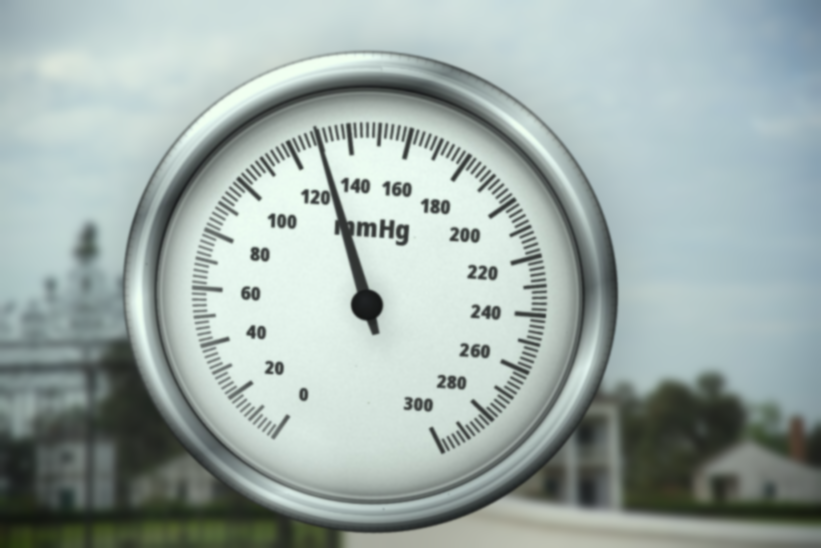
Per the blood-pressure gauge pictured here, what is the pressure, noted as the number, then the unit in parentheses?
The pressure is 130 (mmHg)
